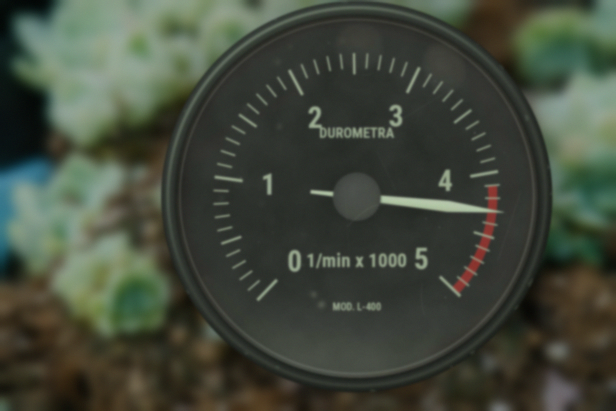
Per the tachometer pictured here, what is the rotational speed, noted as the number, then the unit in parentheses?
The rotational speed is 4300 (rpm)
